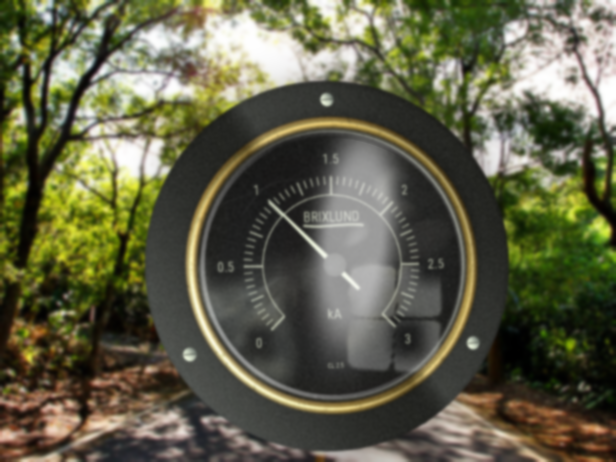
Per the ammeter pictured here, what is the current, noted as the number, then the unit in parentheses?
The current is 1 (kA)
